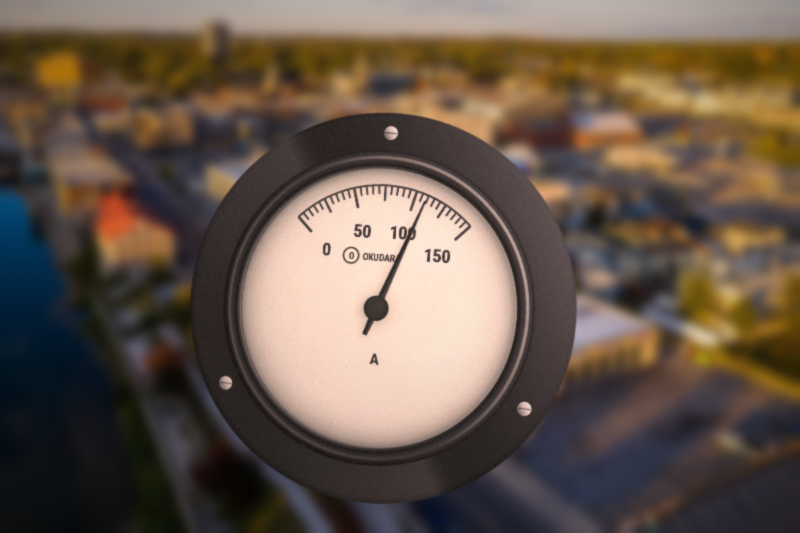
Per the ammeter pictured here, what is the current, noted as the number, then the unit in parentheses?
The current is 110 (A)
